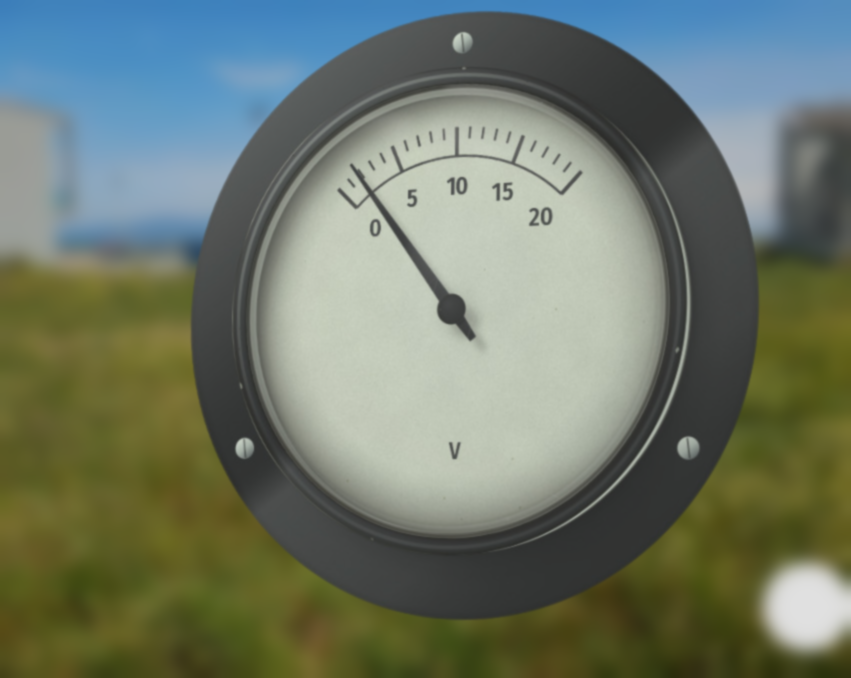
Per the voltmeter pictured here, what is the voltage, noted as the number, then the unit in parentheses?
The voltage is 2 (V)
